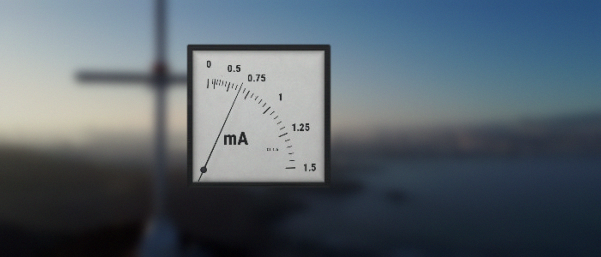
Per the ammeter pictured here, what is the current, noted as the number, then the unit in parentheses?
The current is 0.65 (mA)
